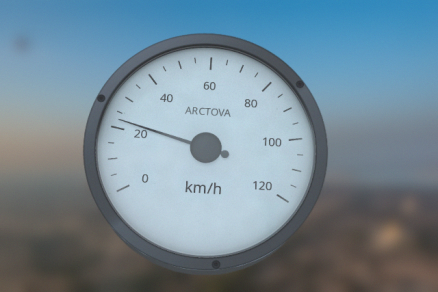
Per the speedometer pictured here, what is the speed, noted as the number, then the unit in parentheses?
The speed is 22.5 (km/h)
